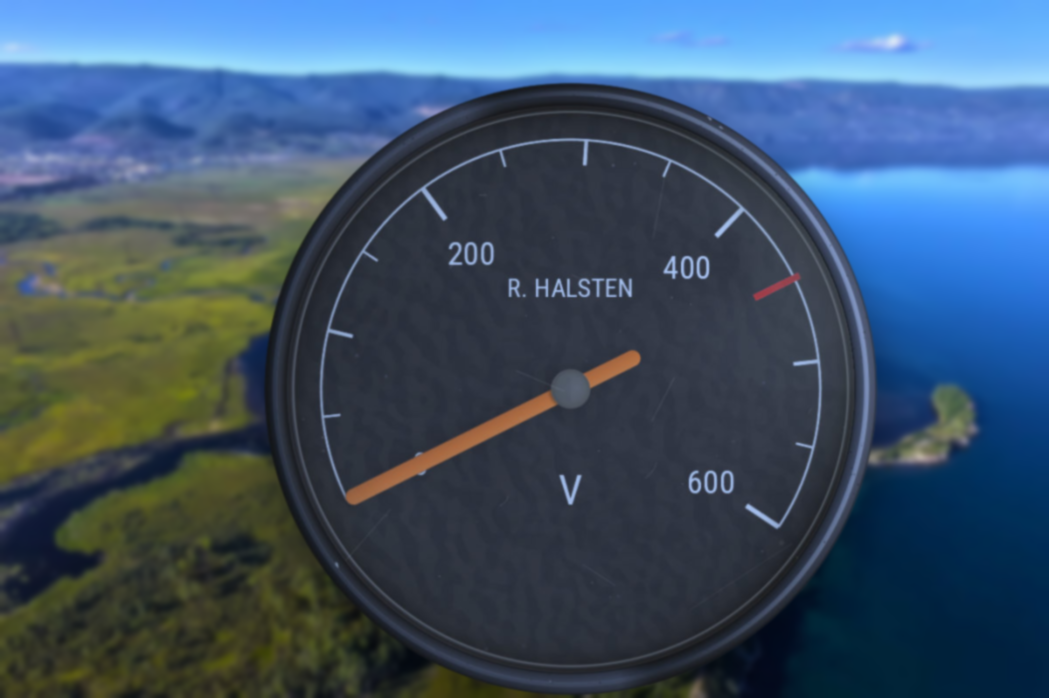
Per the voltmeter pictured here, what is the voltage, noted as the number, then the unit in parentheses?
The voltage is 0 (V)
